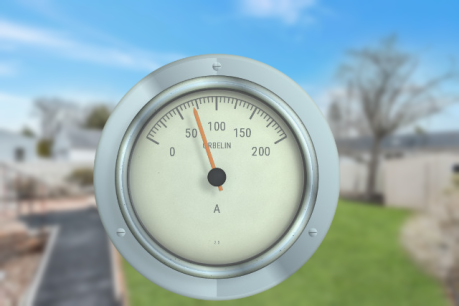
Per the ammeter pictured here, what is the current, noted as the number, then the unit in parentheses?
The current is 70 (A)
